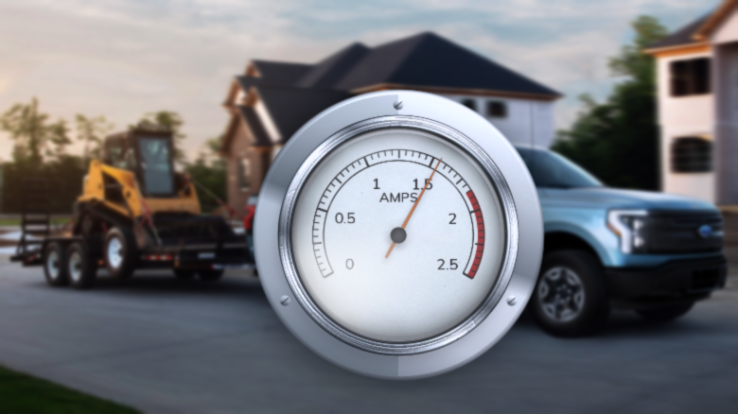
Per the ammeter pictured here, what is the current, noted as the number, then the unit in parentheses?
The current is 1.55 (A)
